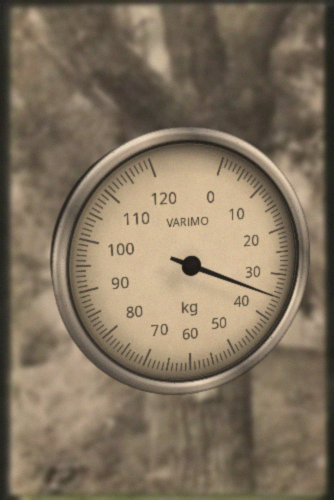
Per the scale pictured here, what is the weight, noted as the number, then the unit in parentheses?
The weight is 35 (kg)
